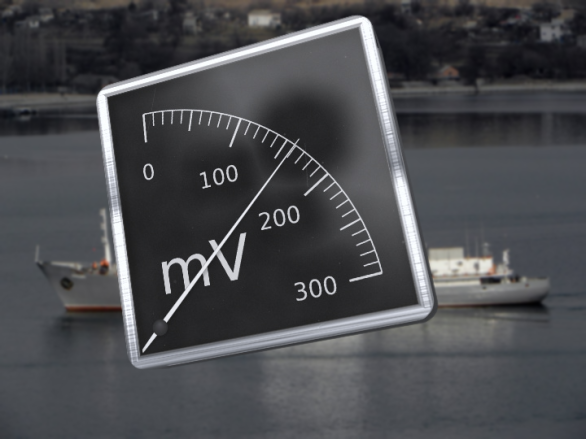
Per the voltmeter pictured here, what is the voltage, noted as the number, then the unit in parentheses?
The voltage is 160 (mV)
